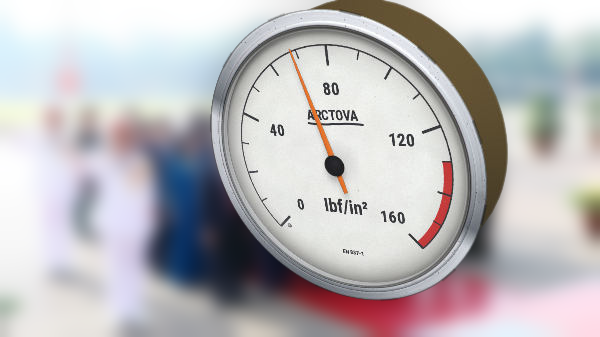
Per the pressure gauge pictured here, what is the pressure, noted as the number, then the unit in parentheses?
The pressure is 70 (psi)
